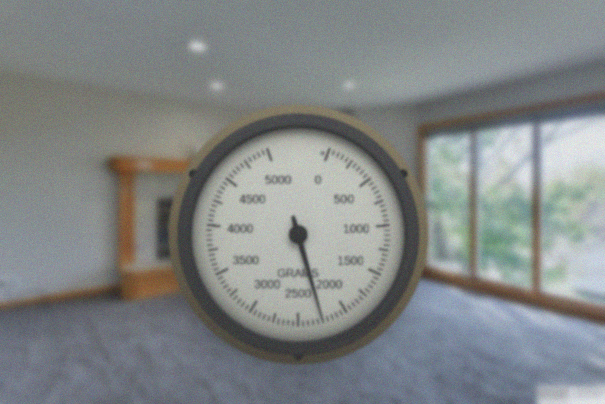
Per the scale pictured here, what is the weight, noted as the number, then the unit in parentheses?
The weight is 2250 (g)
